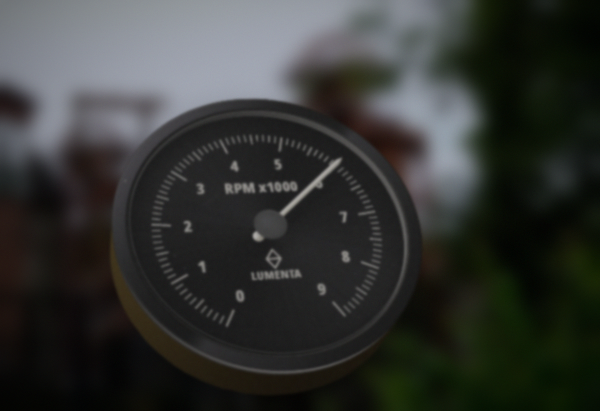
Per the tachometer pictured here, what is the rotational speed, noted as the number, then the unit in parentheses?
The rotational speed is 6000 (rpm)
